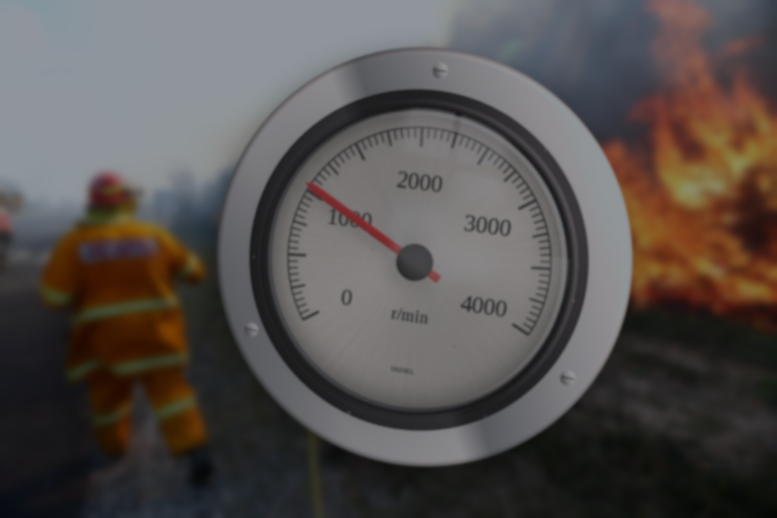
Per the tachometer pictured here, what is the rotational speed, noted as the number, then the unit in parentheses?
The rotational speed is 1050 (rpm)
